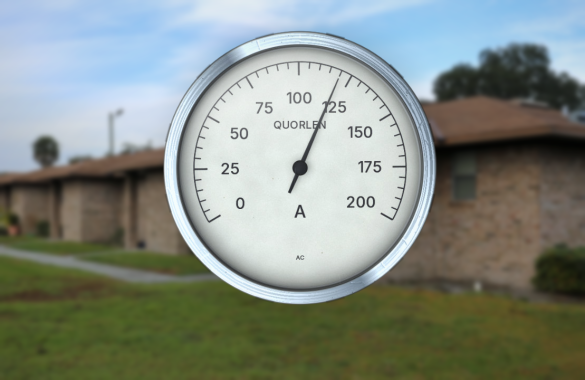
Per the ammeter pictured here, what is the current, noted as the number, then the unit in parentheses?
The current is 120 (A)
